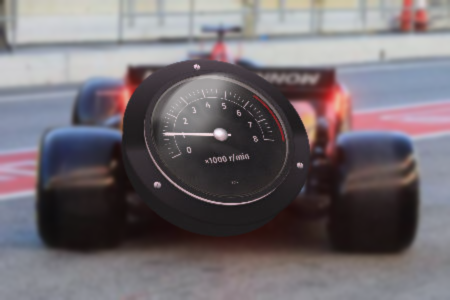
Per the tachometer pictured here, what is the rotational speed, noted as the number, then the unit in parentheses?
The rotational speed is 1000 (rpm)
